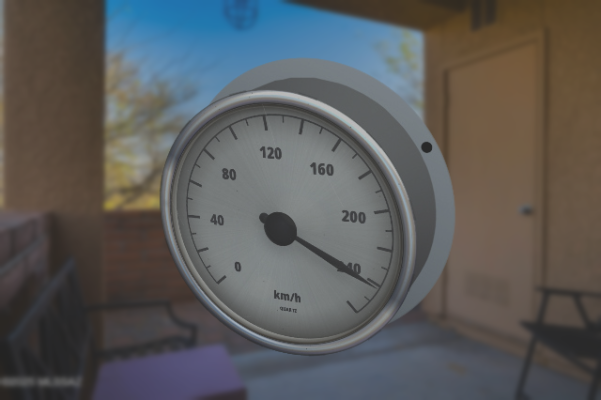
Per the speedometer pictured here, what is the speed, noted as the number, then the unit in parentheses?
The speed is 240 (km/h)
